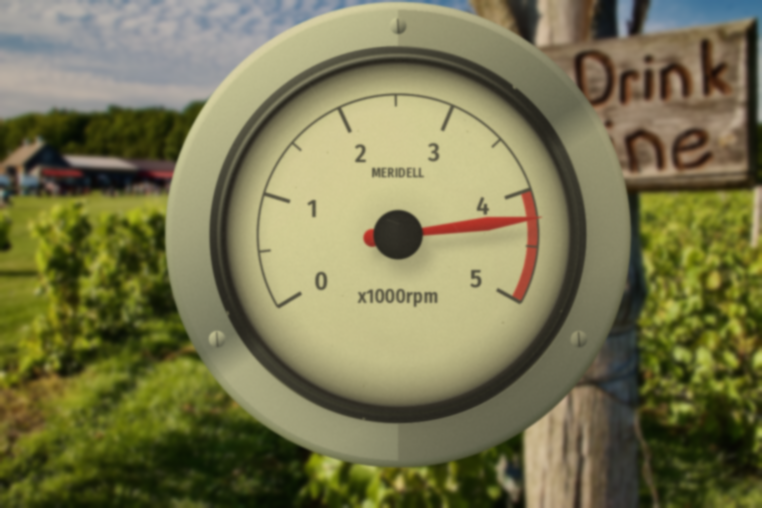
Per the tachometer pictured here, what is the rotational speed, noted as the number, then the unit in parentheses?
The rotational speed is 4250 (rpm)
